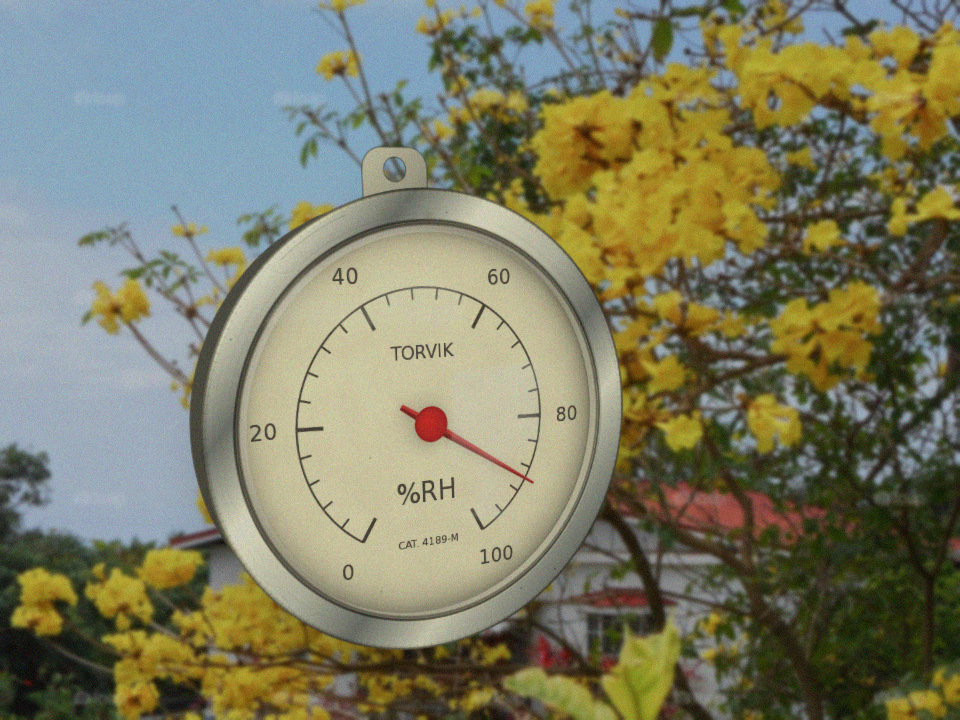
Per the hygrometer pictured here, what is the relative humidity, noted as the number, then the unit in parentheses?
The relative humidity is 90 (%)
